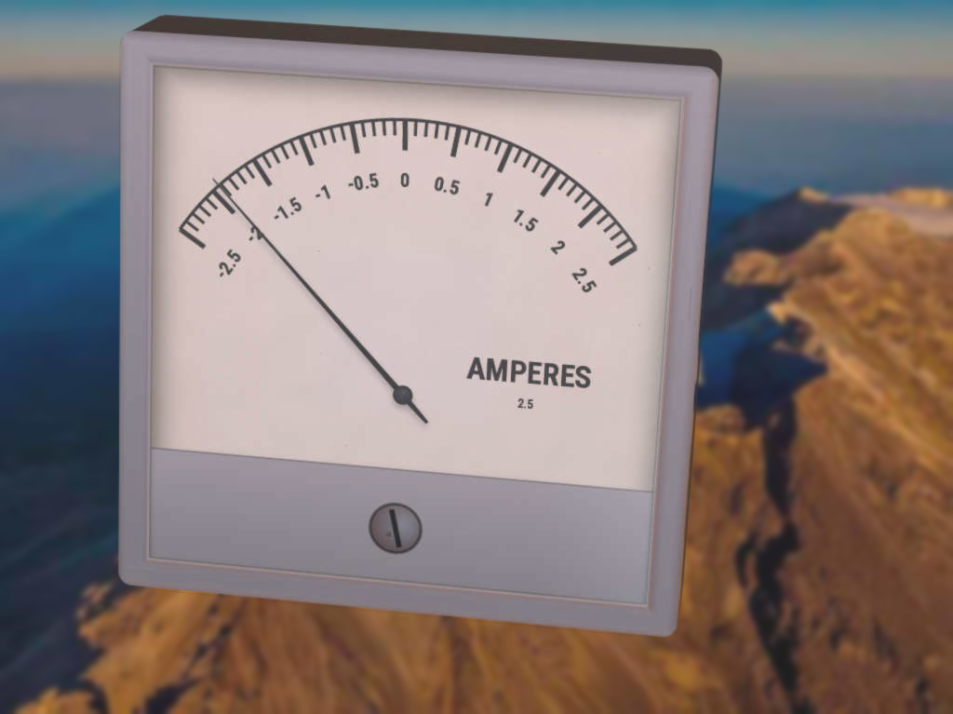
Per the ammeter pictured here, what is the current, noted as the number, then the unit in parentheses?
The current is -1.9 (A)
